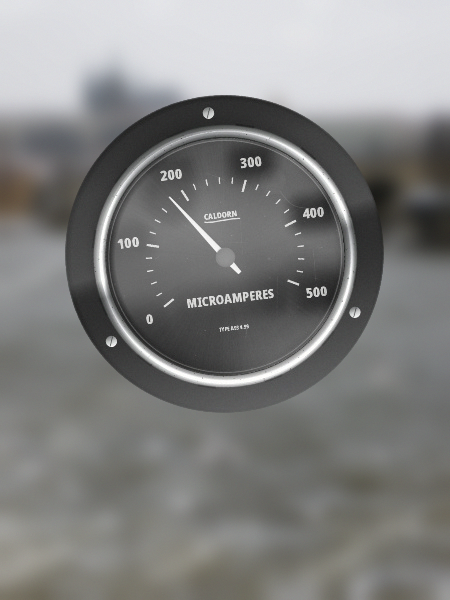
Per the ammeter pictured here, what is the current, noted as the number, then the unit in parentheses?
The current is 180 (µA)
